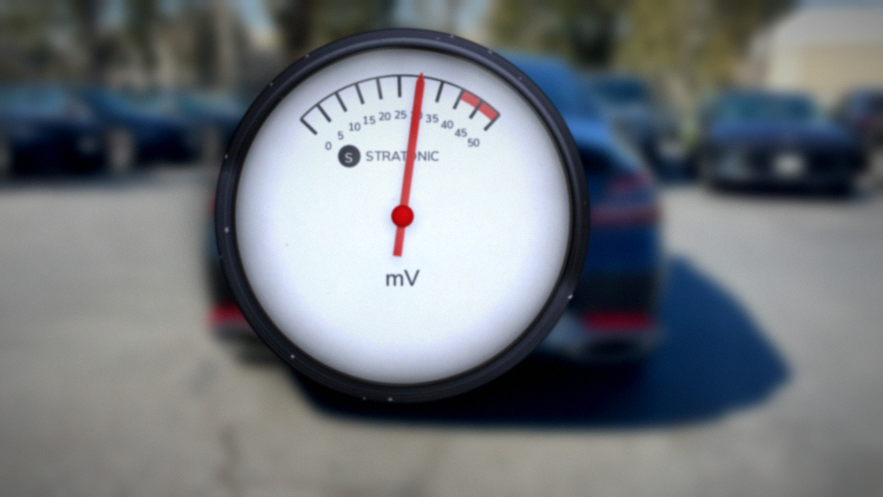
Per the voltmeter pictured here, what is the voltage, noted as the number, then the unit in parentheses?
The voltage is 30 (mV)
